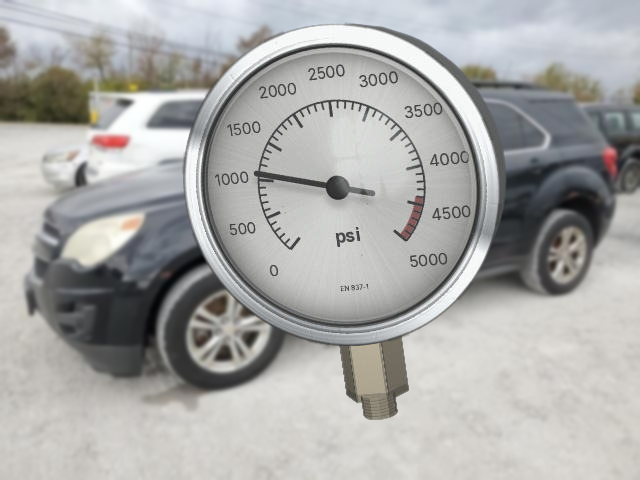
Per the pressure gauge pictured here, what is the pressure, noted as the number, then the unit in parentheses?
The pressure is 1100 (psi)
